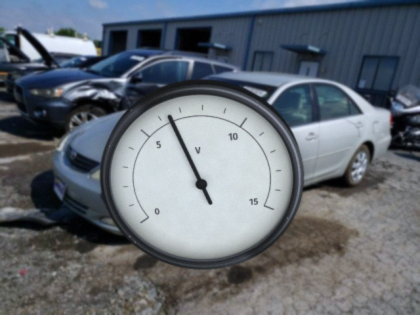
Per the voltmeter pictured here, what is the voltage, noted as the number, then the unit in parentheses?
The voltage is 6.5 (V)
